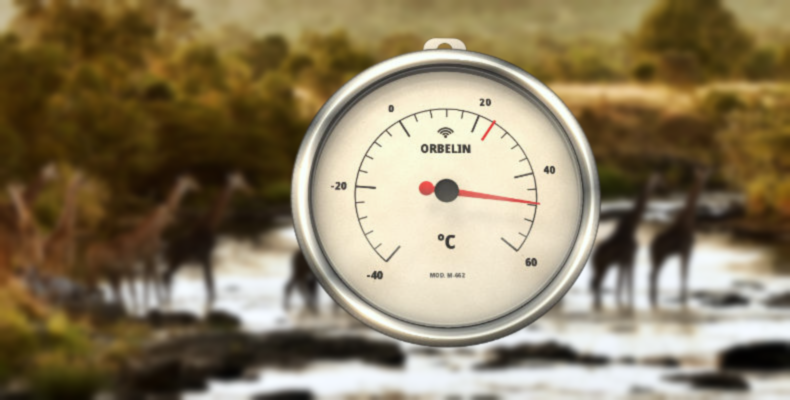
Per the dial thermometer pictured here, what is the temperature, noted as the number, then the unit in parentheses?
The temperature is 48 (°C)
